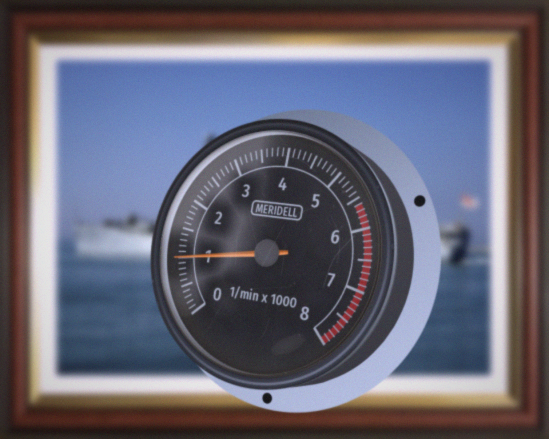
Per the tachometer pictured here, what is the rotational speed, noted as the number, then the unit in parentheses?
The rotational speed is 1000 (rpm)
